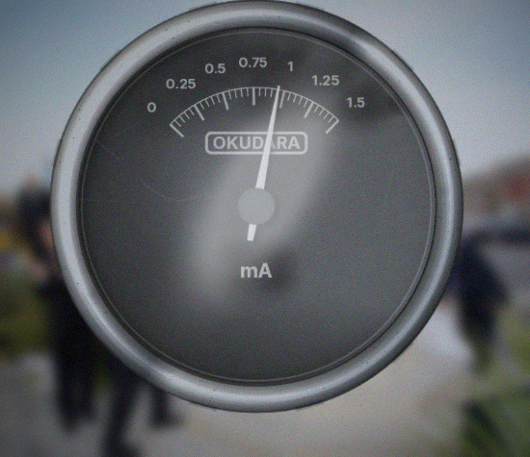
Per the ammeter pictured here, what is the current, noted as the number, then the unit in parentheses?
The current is 0.95 (mA)
